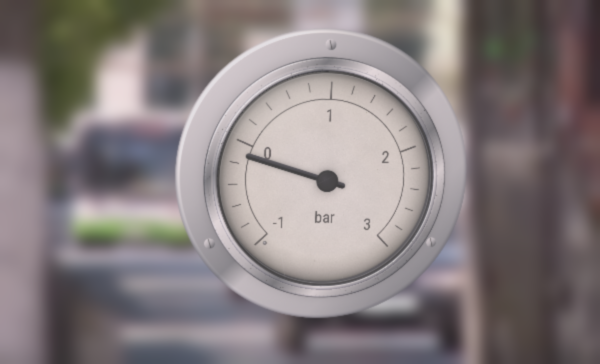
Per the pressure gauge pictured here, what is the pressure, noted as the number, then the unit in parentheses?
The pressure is -0.1 (bar)
